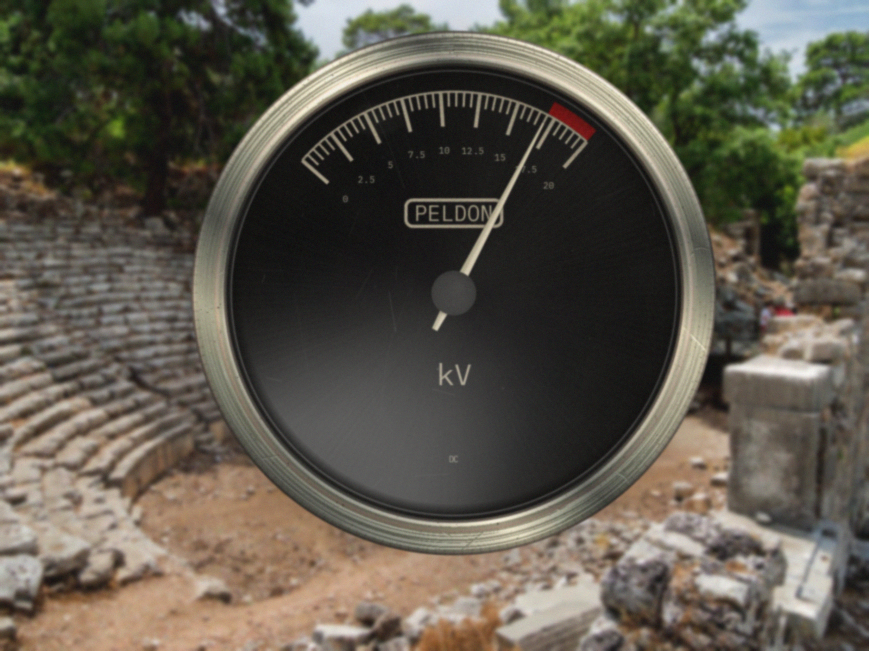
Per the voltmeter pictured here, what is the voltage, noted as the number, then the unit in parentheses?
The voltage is 17 (kV)
